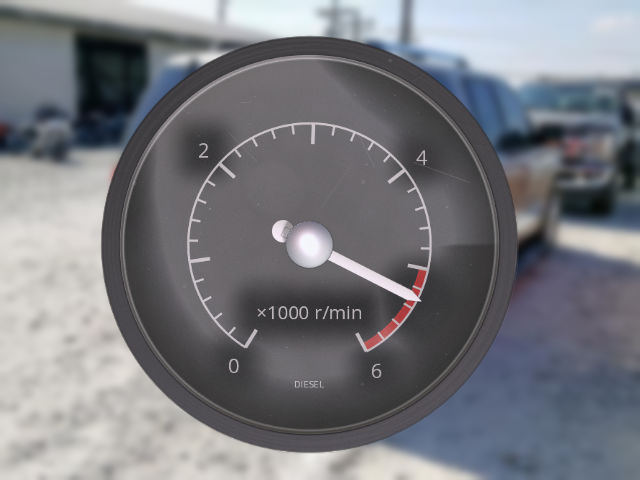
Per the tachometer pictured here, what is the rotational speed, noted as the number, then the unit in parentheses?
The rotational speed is 5300 (rpm)
